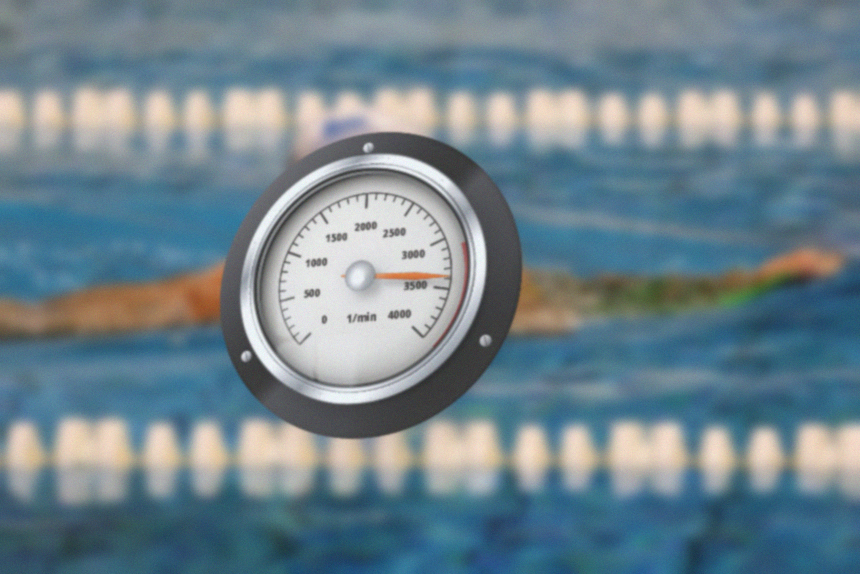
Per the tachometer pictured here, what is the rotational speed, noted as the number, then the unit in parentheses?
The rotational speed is 3400 (rpm)
